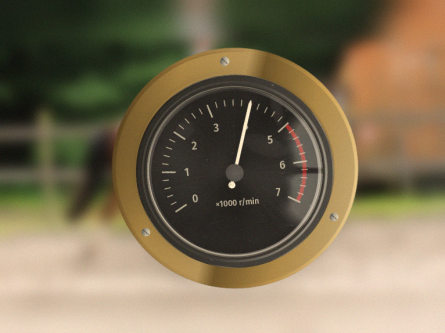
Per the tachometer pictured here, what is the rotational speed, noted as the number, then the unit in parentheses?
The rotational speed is 4000 (rpm)
